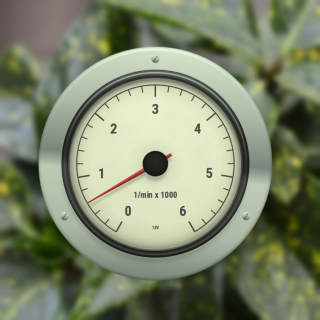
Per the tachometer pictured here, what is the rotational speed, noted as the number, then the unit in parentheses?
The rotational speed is 600 (rpm)
